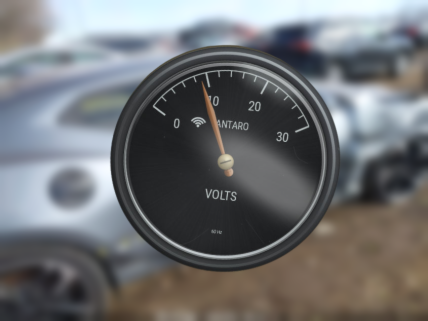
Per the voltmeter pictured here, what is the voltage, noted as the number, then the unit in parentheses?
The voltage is 9 (V)
